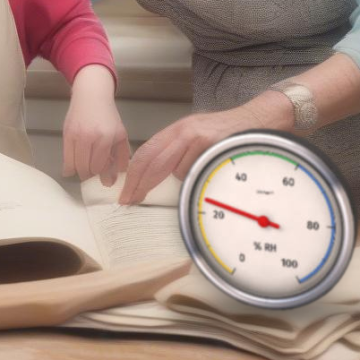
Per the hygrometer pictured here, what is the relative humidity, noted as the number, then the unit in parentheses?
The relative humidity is 25 (%)
